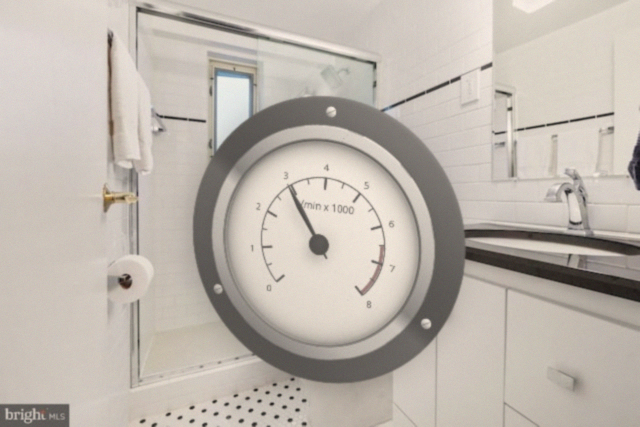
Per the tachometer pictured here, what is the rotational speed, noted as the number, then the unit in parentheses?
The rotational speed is 3000 (rpm)
